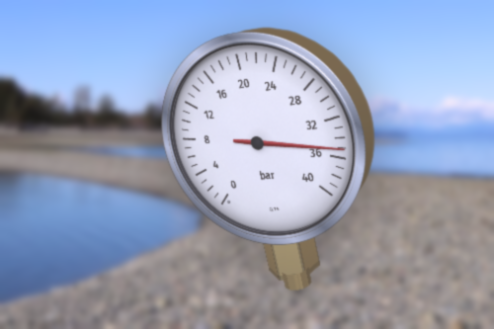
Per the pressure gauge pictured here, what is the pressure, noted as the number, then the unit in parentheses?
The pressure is 35 (bar)
